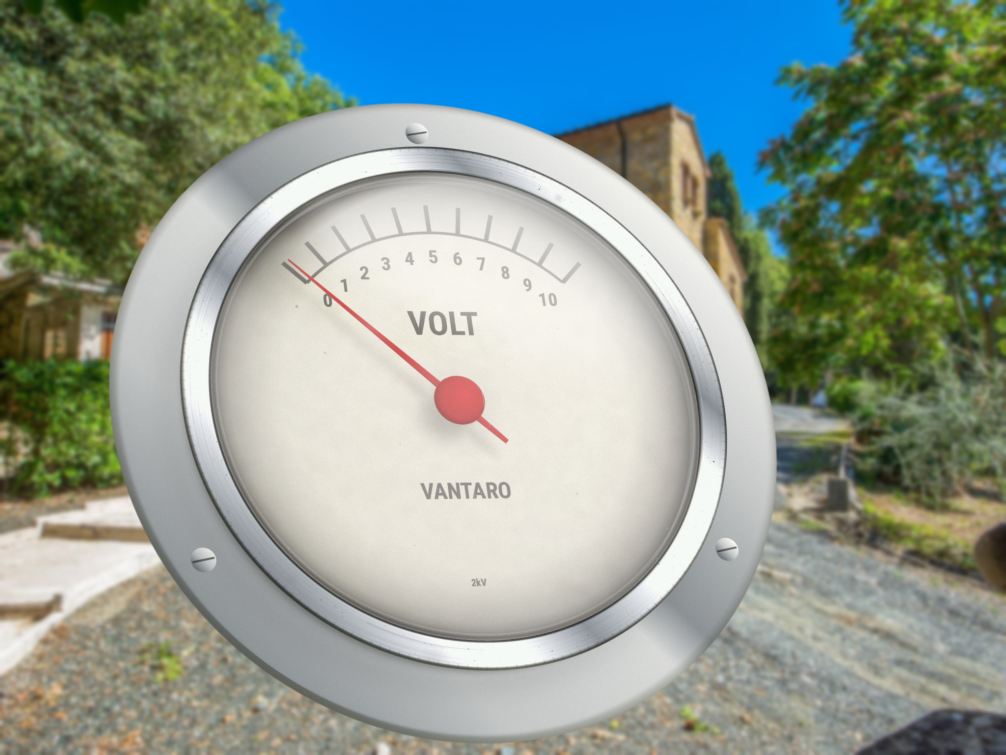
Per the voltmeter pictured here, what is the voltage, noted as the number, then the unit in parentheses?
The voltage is 0 (V)
